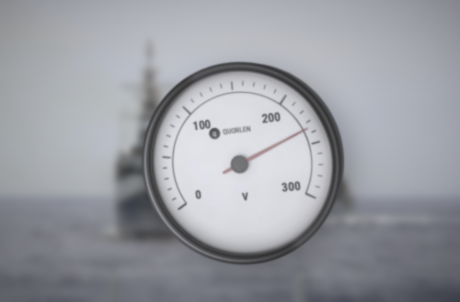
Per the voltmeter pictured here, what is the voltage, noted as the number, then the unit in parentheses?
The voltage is 235 (V)
